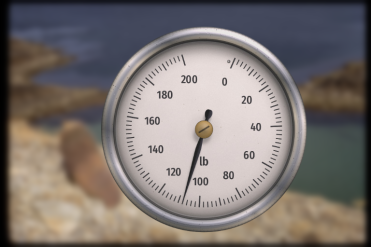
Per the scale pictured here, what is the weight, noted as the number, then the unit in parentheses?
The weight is 108 (lb)
